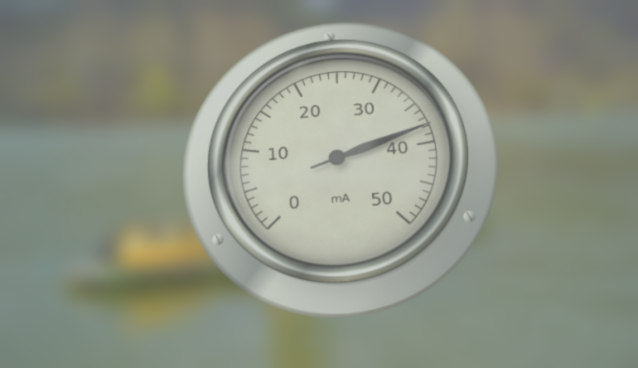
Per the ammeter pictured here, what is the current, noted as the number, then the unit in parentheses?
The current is 38 (mA)
